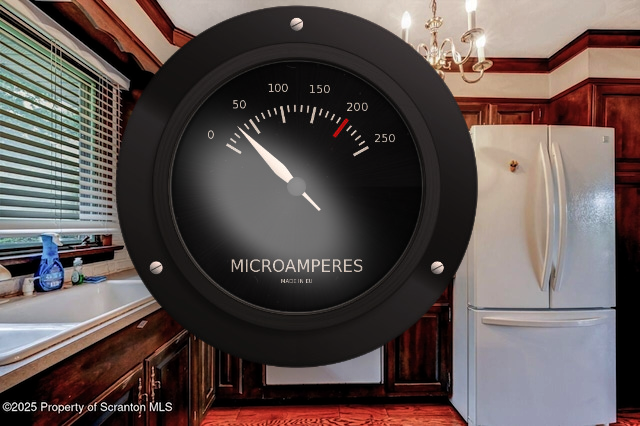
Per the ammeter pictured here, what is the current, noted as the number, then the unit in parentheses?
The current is 30 (µA)
